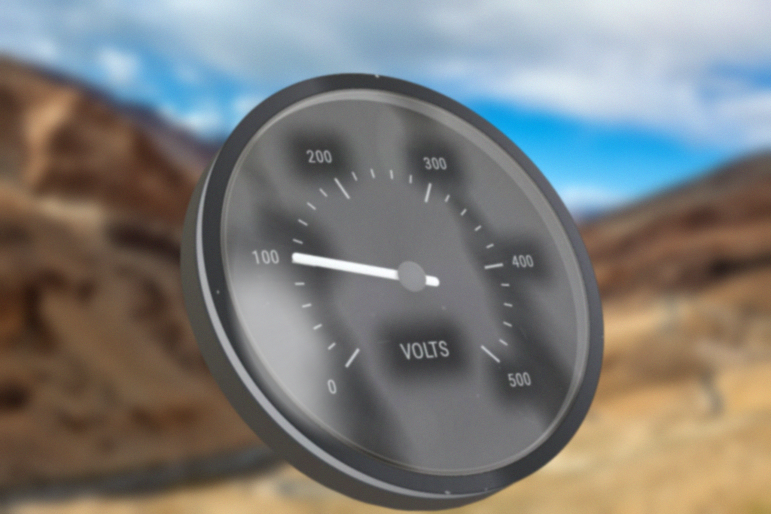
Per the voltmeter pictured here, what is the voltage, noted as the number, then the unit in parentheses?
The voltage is 100 (V)
